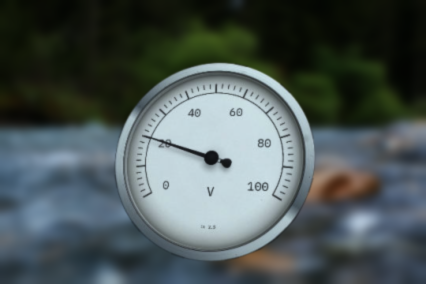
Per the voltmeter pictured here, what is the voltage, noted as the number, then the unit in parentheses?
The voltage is 20 (V)
